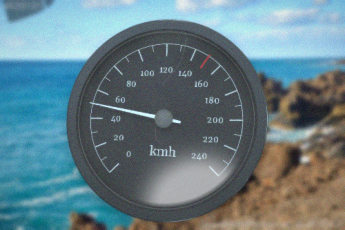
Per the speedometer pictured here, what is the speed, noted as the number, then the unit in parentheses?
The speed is 50 (km/h)
